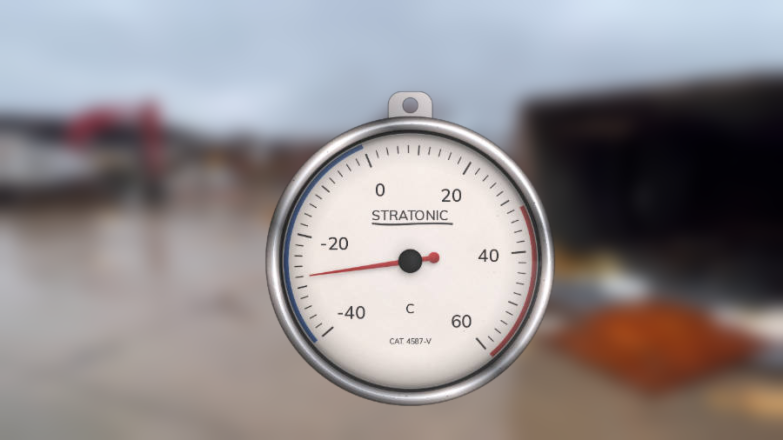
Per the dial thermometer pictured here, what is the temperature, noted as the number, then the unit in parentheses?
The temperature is -28 (°C)
